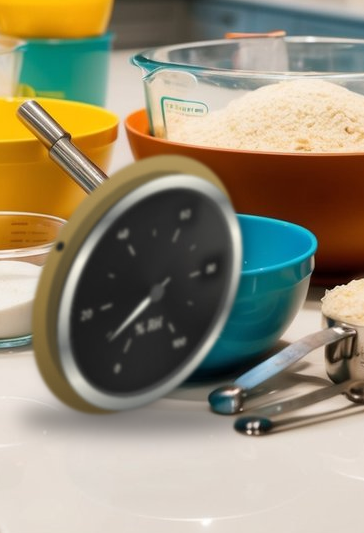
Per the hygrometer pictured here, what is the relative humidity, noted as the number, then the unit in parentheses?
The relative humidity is 10 (%)
